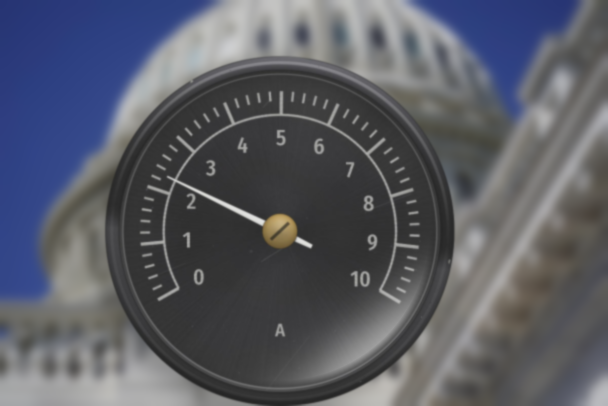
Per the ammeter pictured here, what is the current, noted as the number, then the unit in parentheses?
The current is 2.3 (A)
